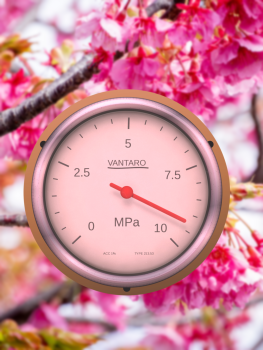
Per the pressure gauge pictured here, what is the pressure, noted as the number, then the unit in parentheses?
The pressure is 9.25 (MPa)
